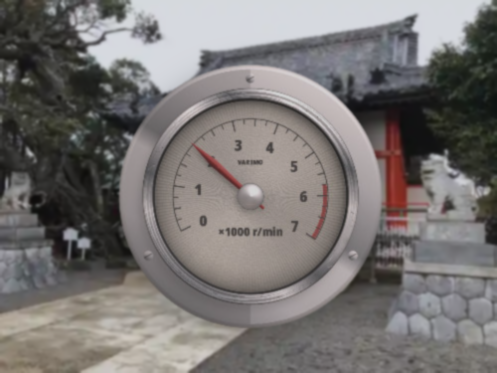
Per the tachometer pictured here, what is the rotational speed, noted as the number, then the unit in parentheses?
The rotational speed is 2000 (rpm)
